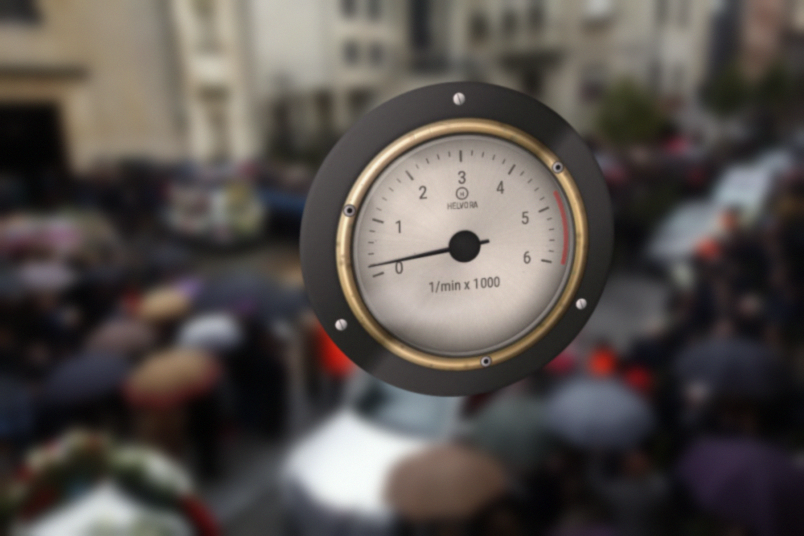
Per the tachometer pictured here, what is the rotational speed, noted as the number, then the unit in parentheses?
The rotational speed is 200 (rpm)
